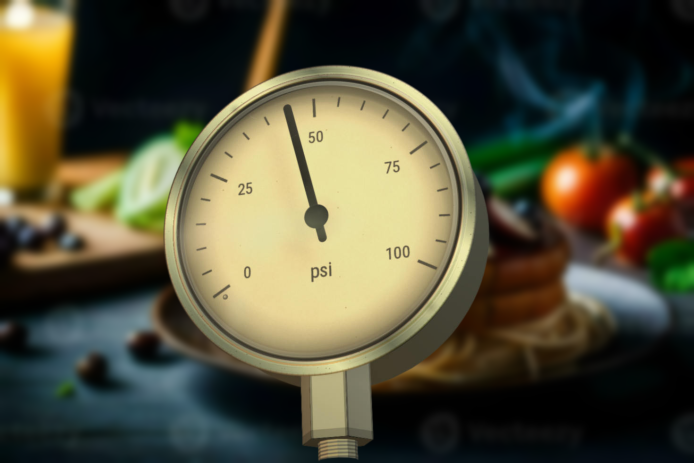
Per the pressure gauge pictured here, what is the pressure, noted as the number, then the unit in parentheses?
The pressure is 45 (psi)
